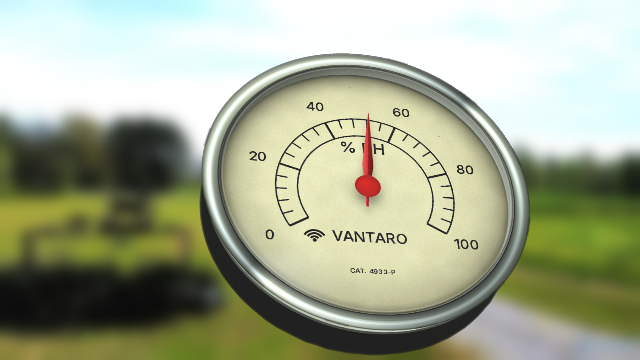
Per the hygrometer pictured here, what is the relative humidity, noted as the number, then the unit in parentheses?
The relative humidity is 52 (%)
